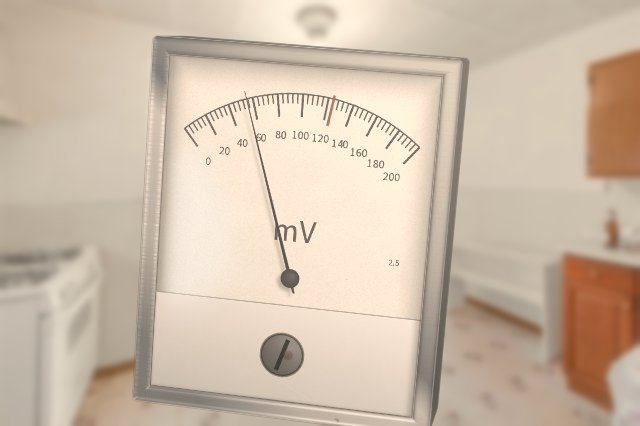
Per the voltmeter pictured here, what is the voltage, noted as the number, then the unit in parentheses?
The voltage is 56 (mV)
